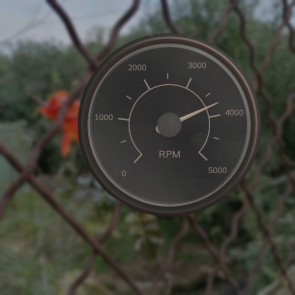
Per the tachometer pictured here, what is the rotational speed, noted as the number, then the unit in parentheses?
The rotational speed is 3750 (rpm)
